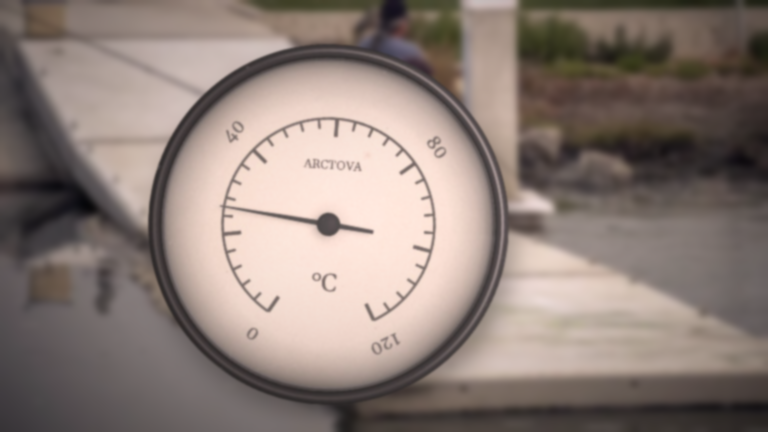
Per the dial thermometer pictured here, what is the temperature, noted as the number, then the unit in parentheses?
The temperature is 26 (°C)
